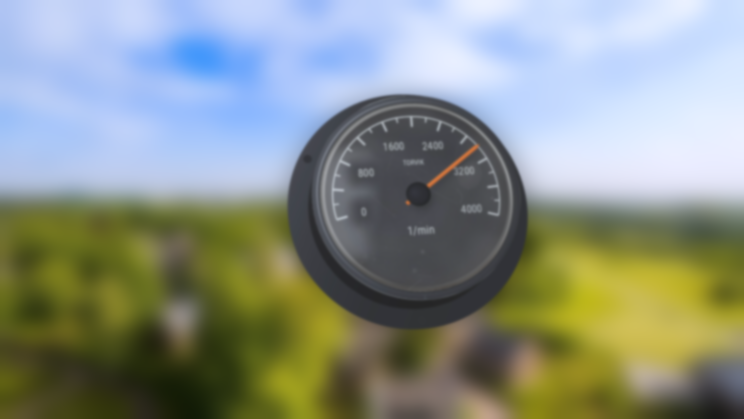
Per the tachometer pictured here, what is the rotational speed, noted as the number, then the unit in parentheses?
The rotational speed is 3000 (rpm)
